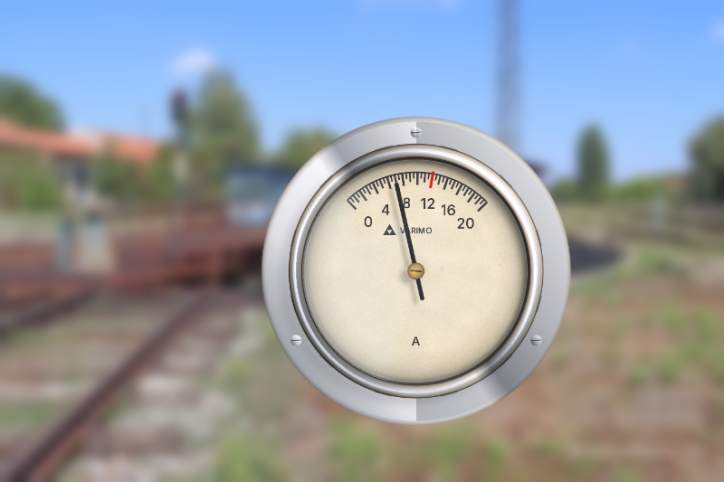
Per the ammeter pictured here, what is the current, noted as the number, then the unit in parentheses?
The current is 7 (A)
